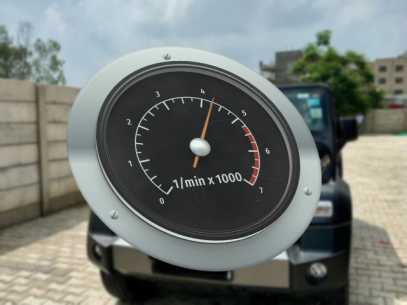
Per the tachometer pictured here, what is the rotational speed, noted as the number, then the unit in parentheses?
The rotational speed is 4250 (rpm)
